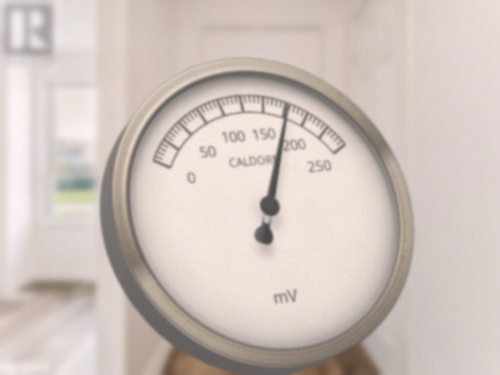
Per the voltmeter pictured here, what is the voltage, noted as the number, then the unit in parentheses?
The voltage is 175 (mV)
